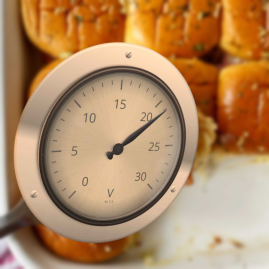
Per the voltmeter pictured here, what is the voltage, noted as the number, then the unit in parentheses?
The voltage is 21 (V)
